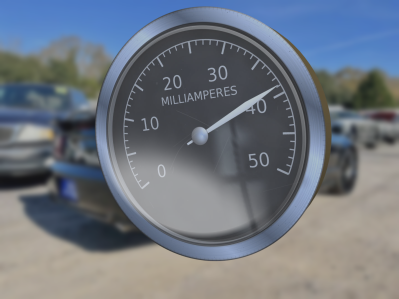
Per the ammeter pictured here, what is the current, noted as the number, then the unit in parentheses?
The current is 39 (mA)
